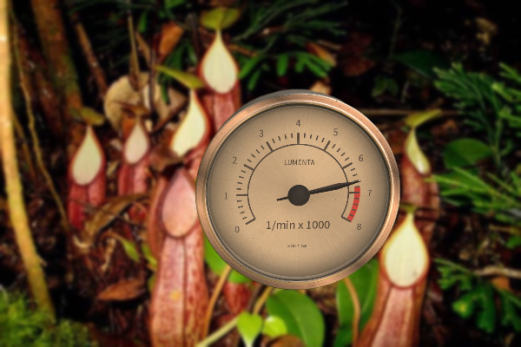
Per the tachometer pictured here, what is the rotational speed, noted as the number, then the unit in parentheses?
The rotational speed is 6600 (rpm)
